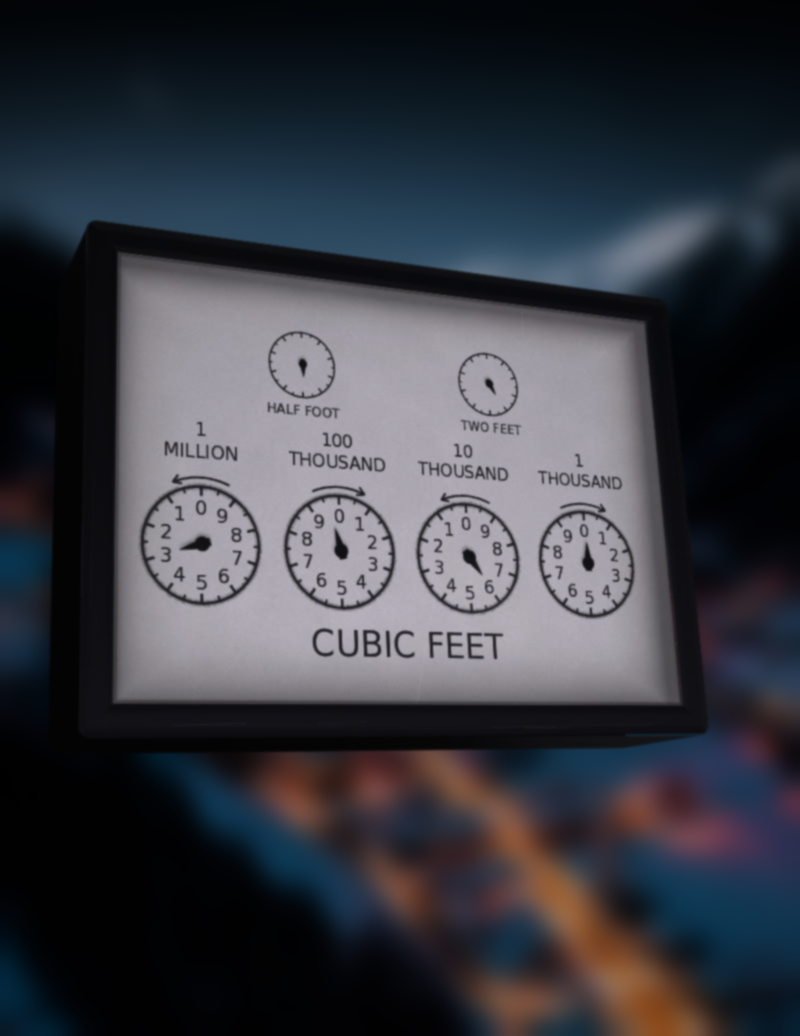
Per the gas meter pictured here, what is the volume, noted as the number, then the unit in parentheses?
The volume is 296000 (ft³)
